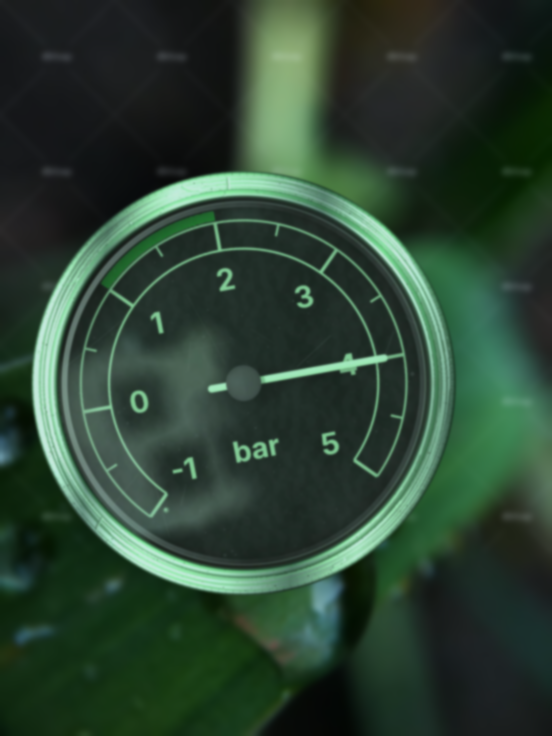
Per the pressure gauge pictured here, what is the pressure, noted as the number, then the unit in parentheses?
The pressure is 4 (bar)
